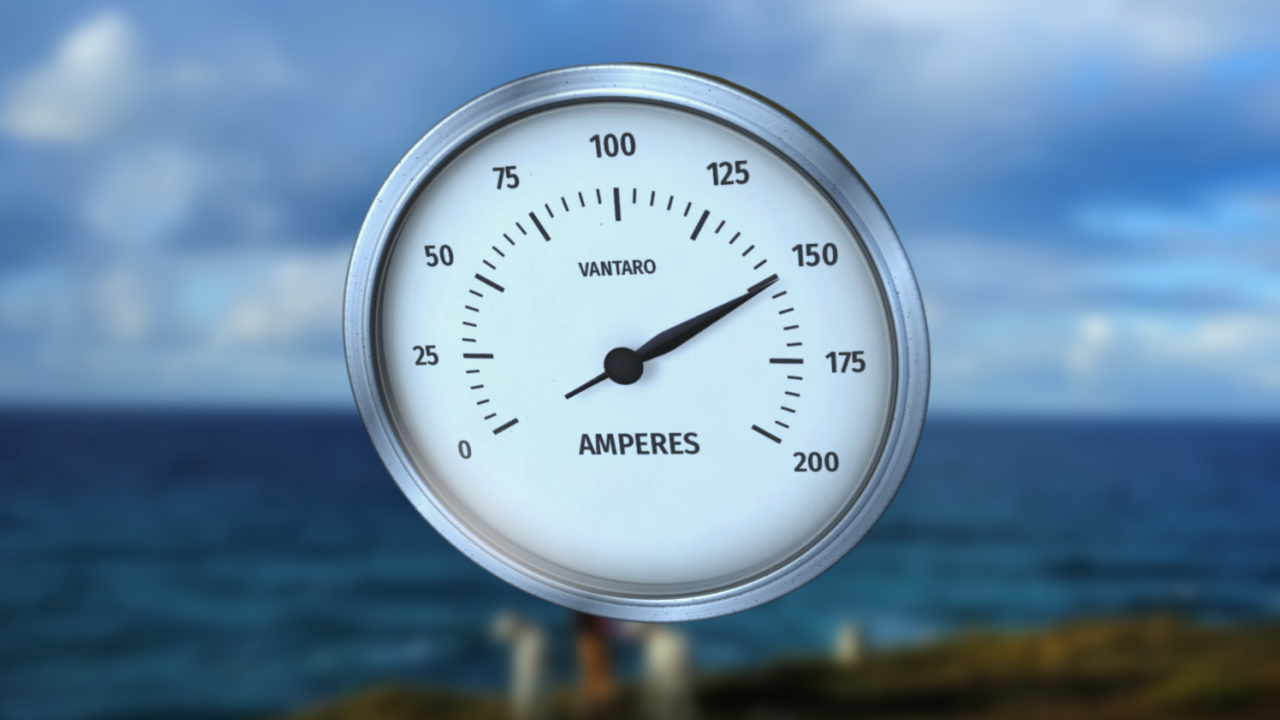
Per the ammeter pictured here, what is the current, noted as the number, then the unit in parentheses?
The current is 150 (A)
